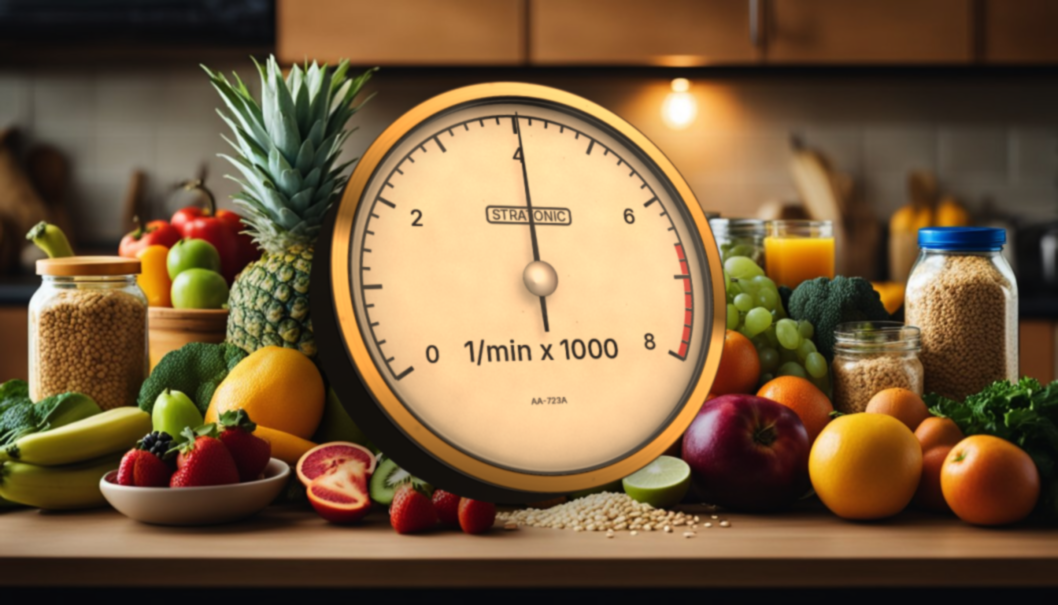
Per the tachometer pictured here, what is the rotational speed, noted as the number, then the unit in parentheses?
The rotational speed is 4000 (rpm)
